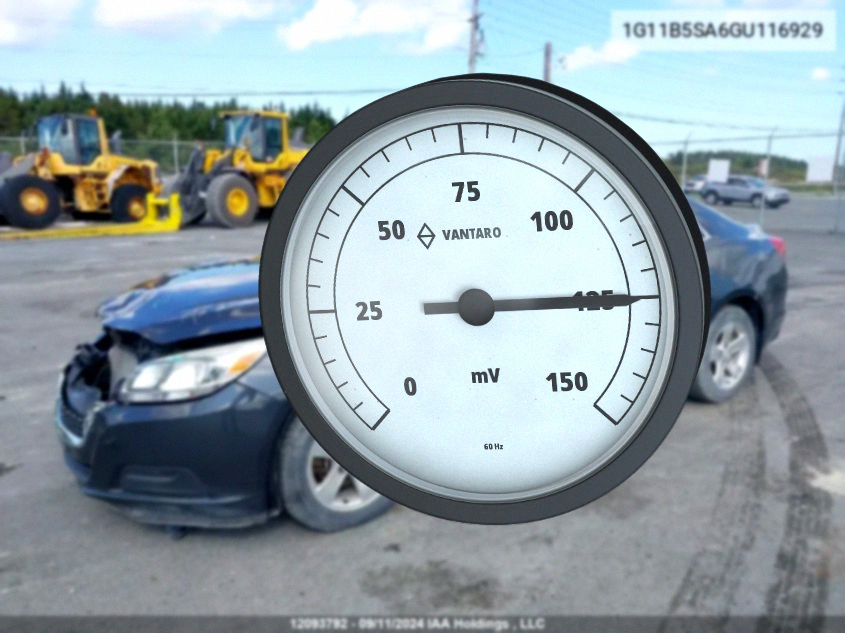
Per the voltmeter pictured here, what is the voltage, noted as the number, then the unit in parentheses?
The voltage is 125 (mV)
